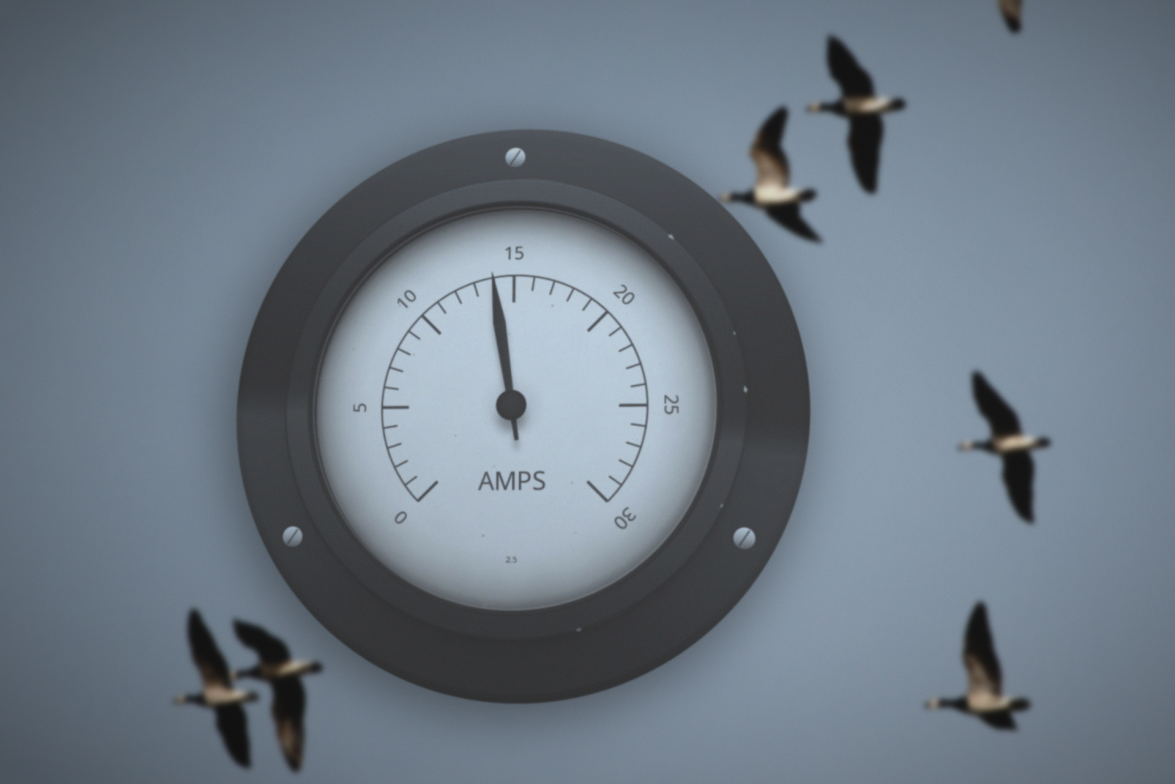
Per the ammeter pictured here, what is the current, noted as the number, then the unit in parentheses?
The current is 14 (A)
